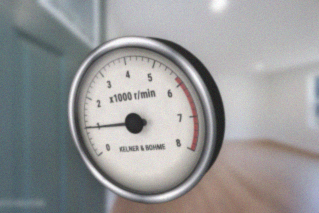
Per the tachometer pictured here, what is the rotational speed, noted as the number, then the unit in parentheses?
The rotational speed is 1000 (rpm)
